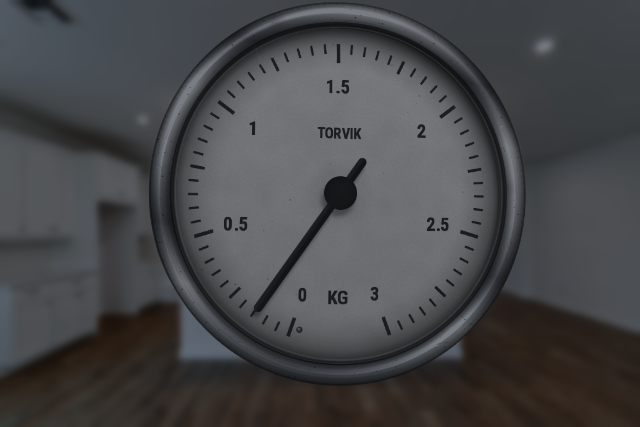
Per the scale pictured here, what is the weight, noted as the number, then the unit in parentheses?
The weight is 0.15 (kg)
